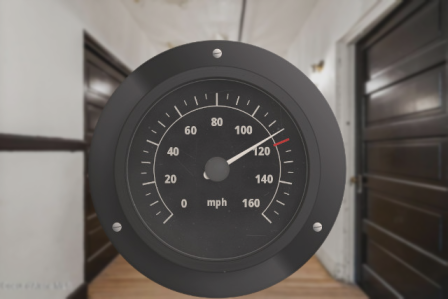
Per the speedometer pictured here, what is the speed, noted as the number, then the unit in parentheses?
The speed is 115 (mph)
